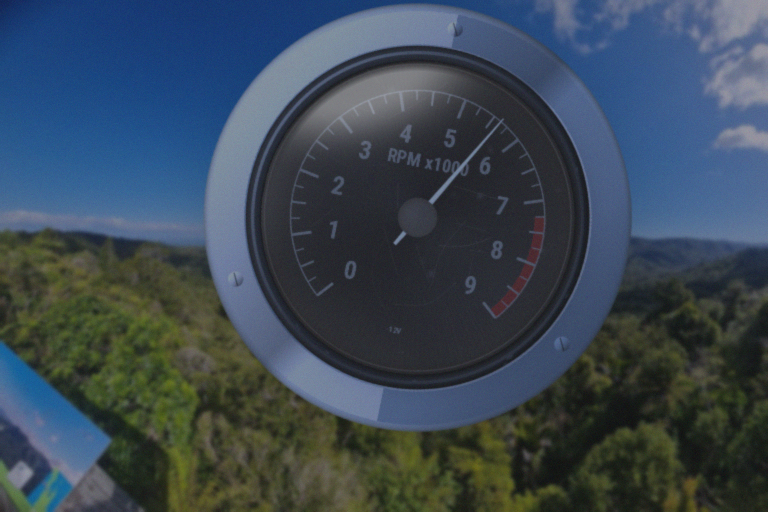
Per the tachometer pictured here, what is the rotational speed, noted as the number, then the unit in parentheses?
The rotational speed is 5625 (rpm)
